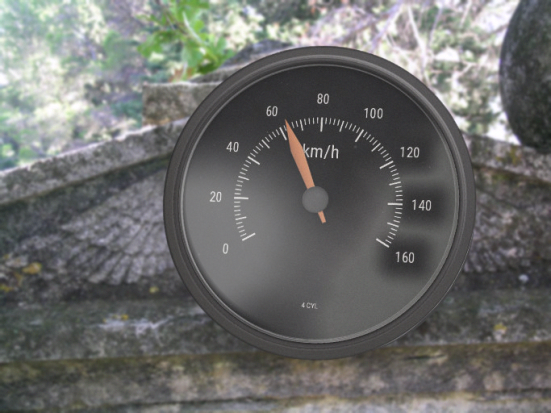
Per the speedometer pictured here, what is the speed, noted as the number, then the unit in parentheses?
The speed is 64 (km/h)
